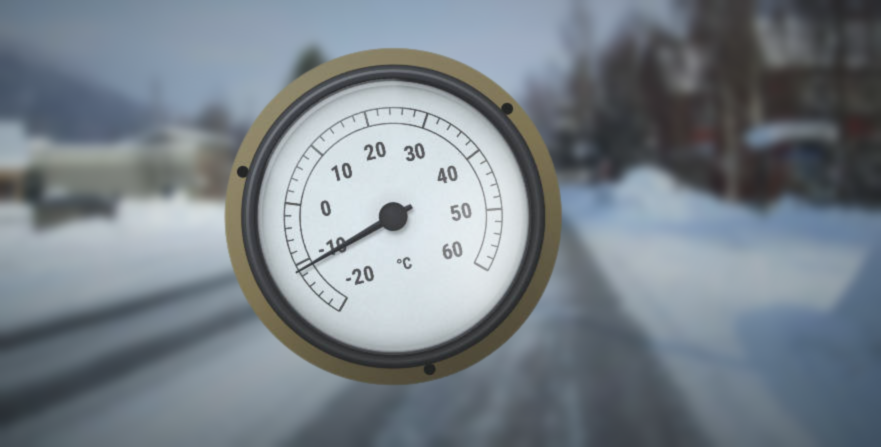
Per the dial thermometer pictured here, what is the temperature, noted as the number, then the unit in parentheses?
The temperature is -11 (°C)
